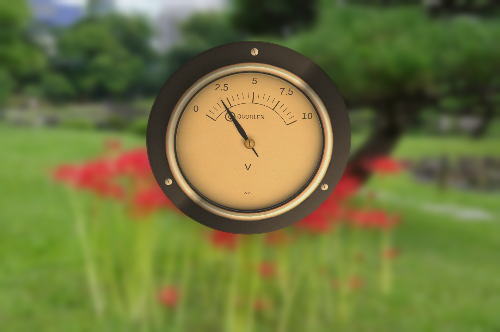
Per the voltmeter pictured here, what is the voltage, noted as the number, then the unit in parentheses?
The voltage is 2 (V)
